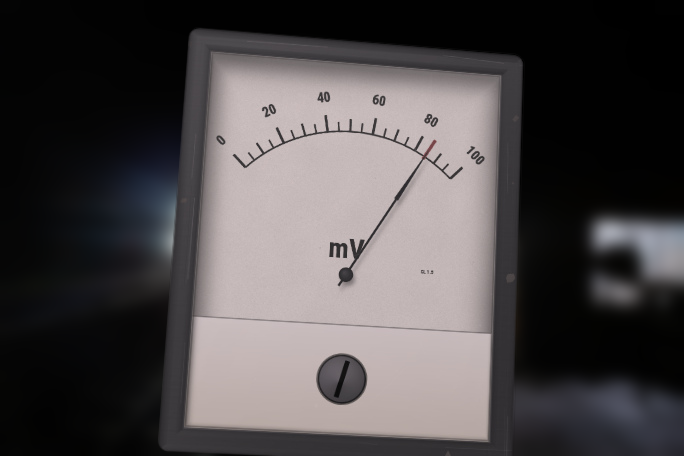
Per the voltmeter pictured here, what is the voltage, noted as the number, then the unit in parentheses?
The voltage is 85 (mV)
